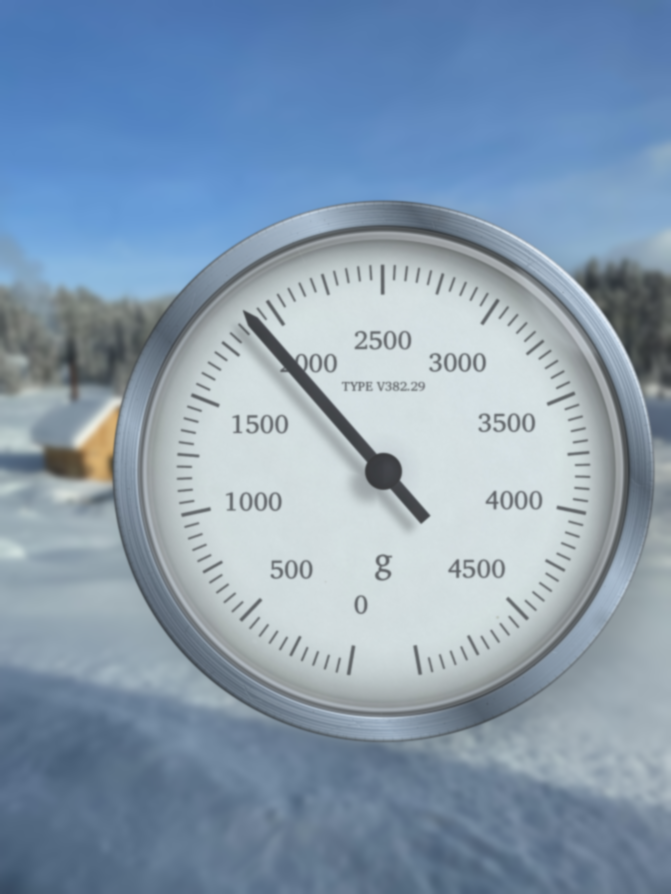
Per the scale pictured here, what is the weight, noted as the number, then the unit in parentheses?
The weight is 1900 (g)
